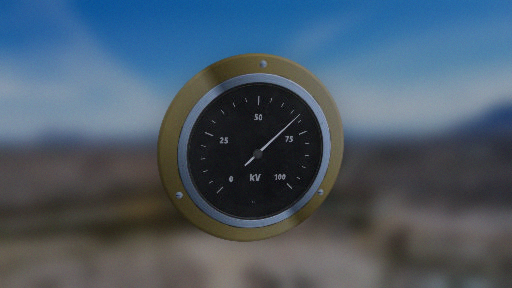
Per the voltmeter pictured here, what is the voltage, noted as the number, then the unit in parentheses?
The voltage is 67.5 (kV)
